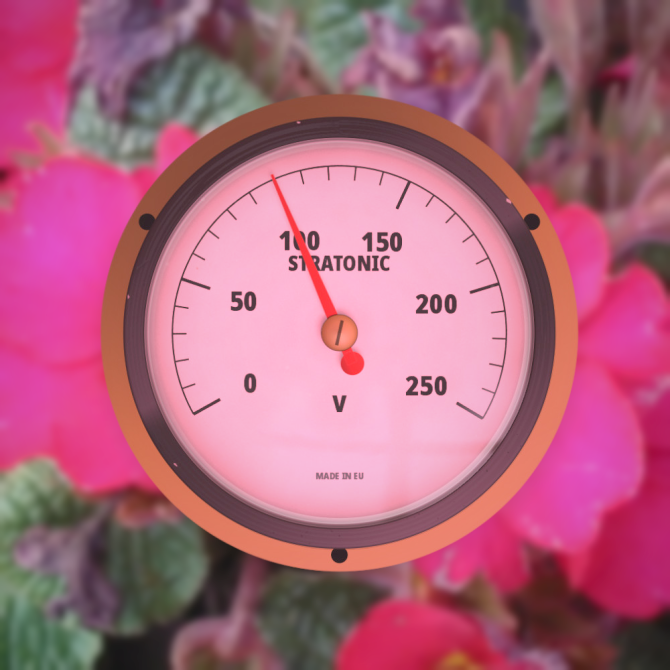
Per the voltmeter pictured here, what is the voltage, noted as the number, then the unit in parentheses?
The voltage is 100 (V)
